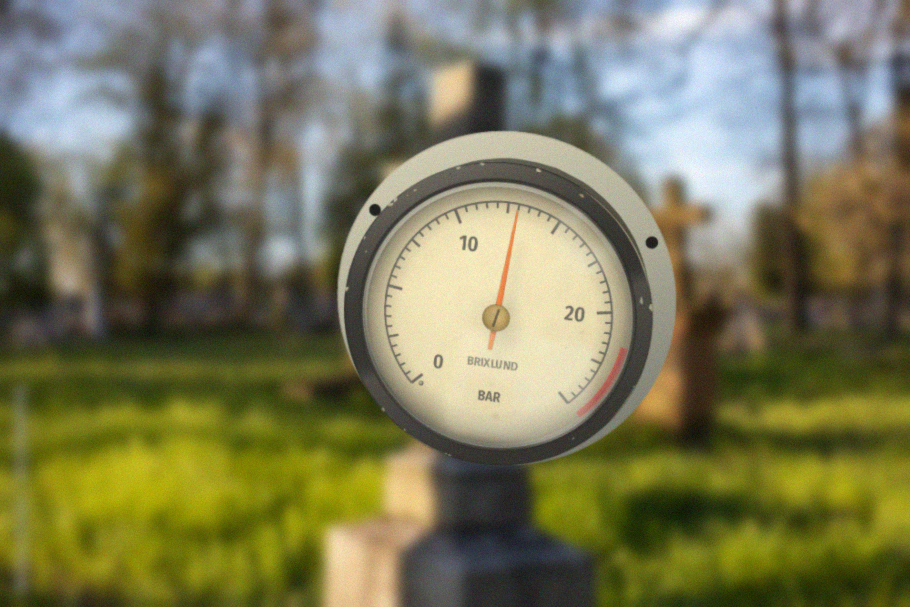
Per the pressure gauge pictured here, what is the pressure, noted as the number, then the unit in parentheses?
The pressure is 13 (bar)
